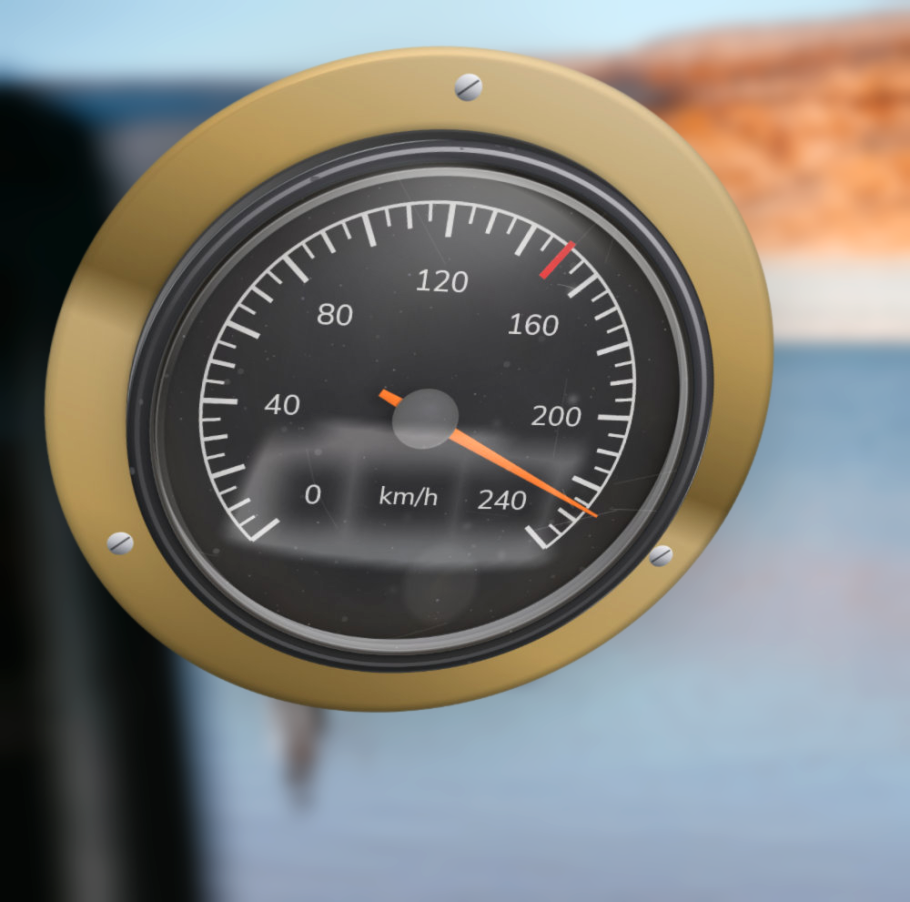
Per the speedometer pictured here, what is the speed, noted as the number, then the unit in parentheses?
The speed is 225 (km/h)
